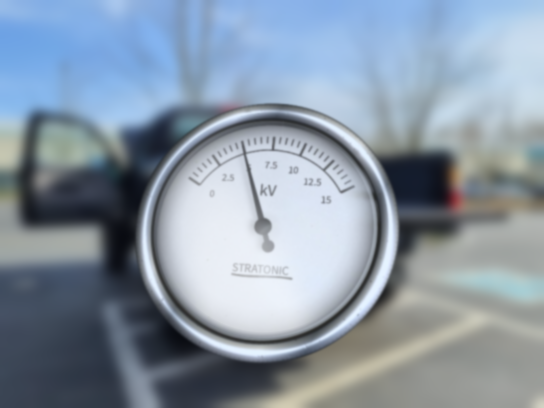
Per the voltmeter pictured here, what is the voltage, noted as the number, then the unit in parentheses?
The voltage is 5 (kV)
